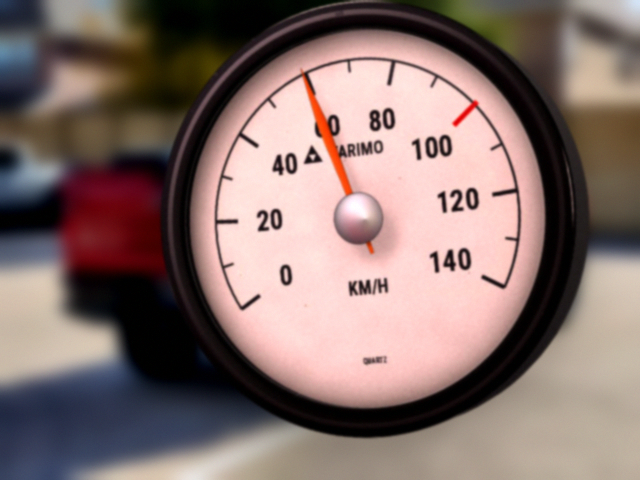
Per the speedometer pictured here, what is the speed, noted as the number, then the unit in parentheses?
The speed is 60 (km/h)
